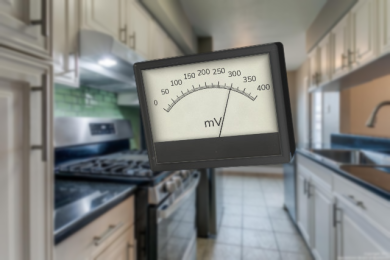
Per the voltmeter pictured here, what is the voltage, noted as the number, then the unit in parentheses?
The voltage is 300 (mV)
